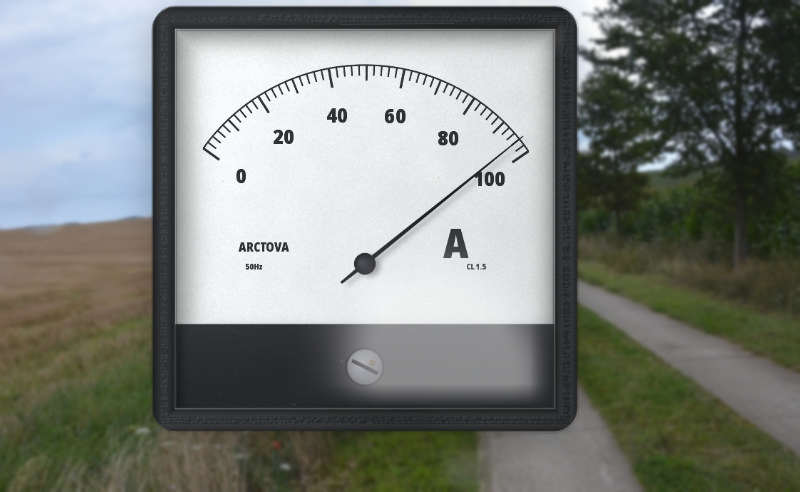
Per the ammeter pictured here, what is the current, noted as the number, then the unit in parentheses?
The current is 96 (A)
